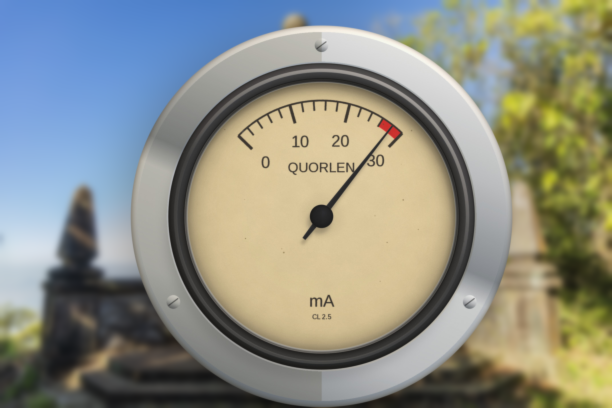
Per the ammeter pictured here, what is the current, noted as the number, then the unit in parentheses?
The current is 28 (mA)
